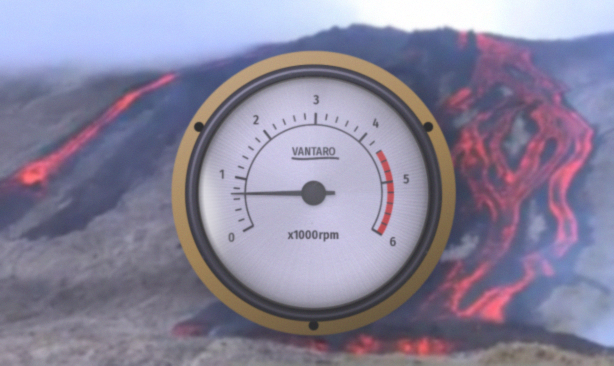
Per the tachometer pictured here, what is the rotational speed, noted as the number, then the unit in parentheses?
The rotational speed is 700 (rpm)
